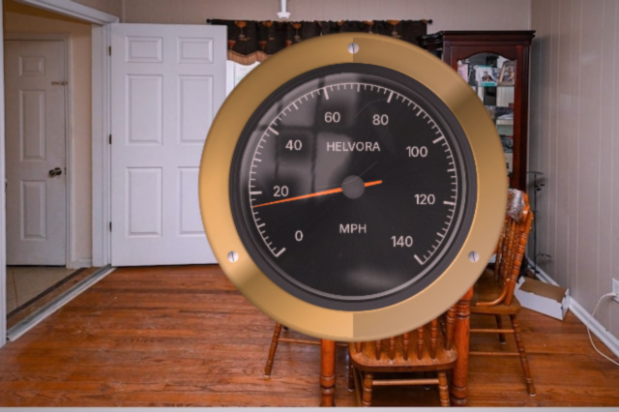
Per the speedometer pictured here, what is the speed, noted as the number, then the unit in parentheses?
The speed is 16 (mph)
